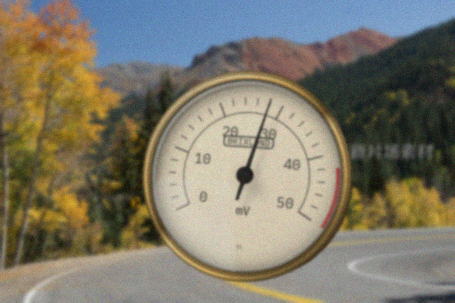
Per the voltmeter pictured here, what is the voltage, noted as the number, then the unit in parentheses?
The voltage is 28 (mV)
